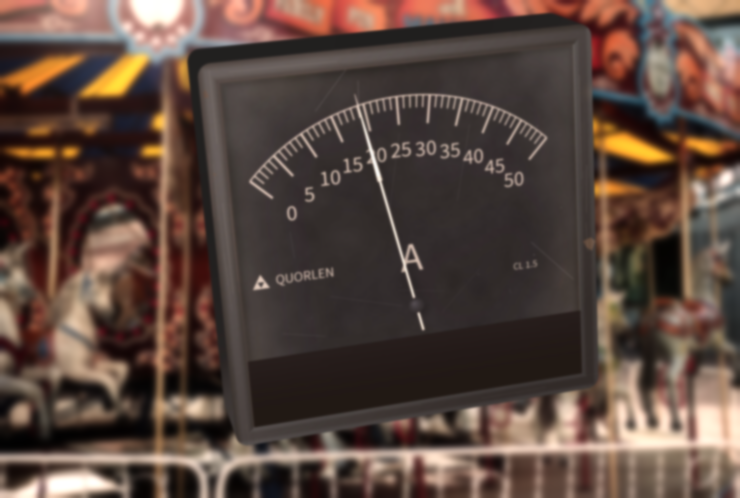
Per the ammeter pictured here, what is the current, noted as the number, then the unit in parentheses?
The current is 19 (A)
